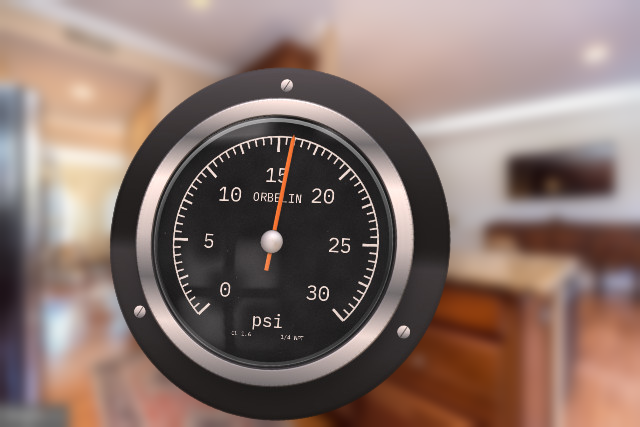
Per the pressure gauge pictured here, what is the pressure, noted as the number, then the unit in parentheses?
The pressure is 16 (psi)
